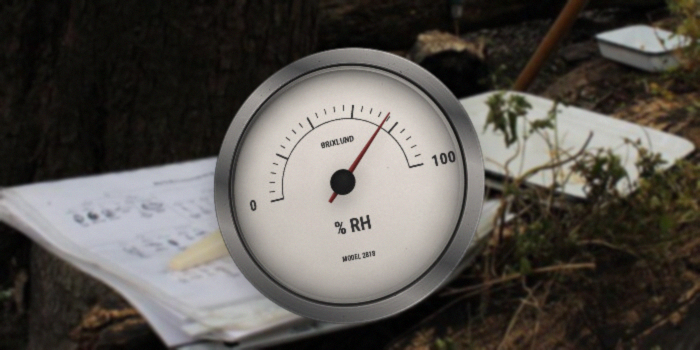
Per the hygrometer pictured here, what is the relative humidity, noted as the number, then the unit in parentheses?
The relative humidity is 76 (%)
